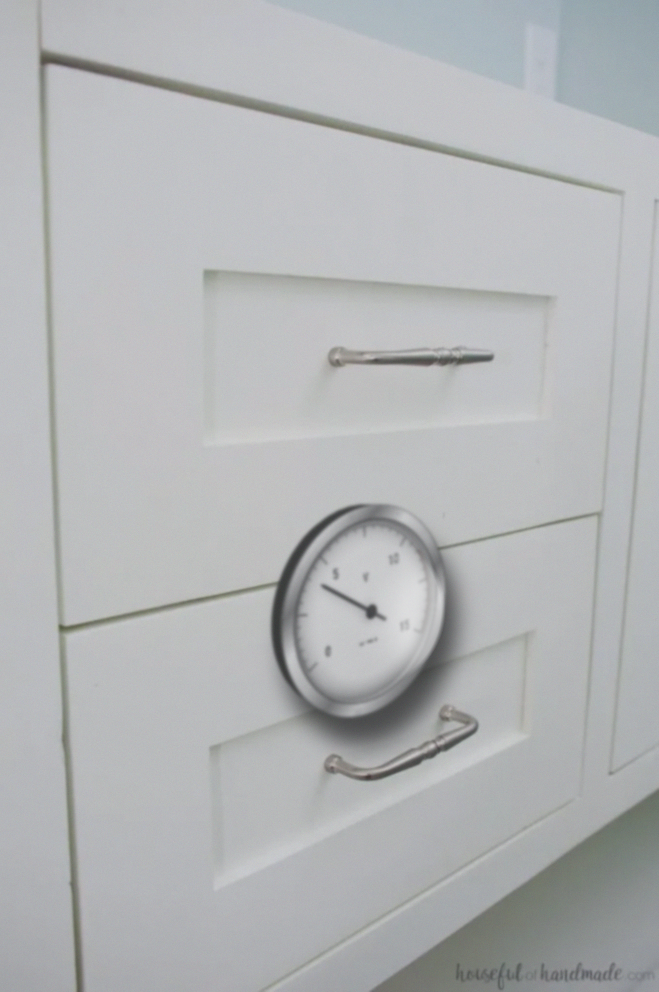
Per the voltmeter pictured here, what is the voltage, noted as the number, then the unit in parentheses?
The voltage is 4 (V)
